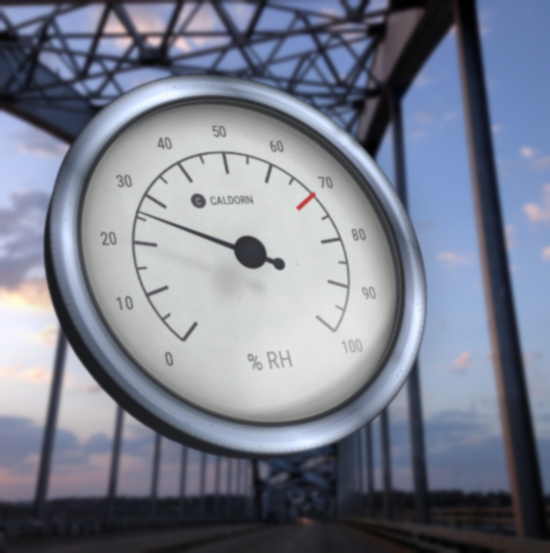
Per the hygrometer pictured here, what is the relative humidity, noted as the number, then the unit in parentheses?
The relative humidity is 25 (%)
